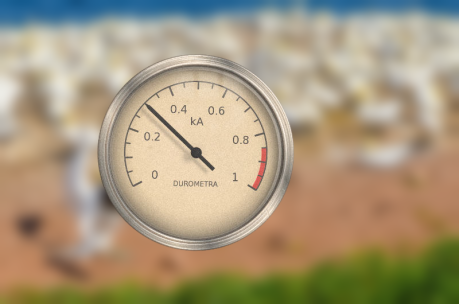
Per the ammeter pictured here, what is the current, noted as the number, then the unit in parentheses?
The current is 0.3 (kA)
